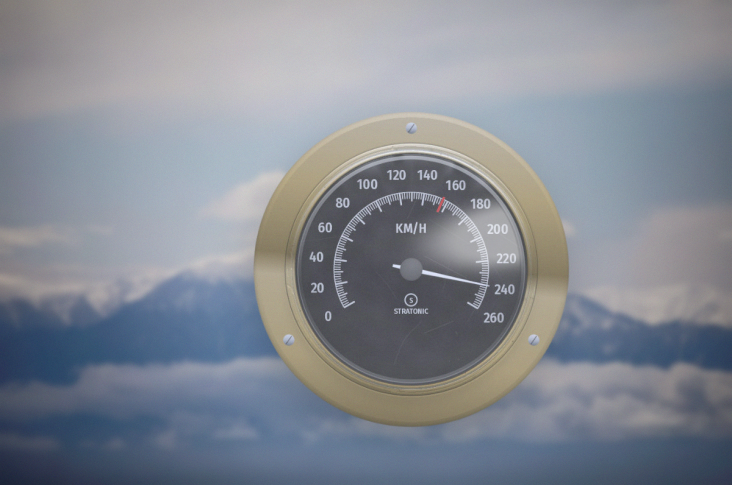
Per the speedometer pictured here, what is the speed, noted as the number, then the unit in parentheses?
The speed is 240 (km/h)
